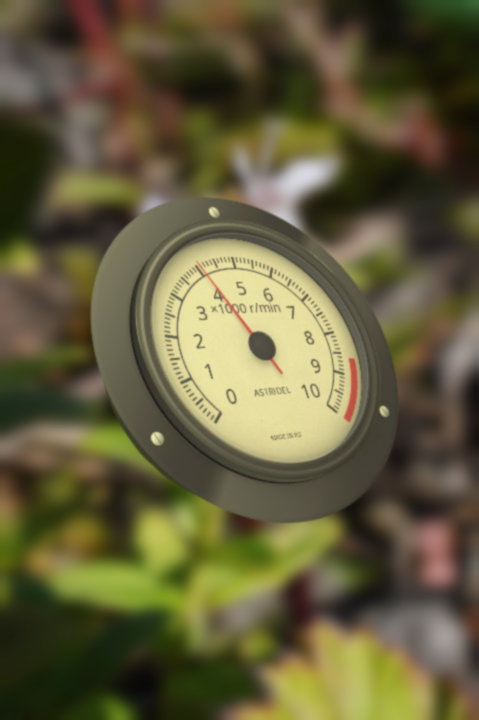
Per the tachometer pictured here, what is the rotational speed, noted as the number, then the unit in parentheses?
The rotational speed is 4000 (rpm)
